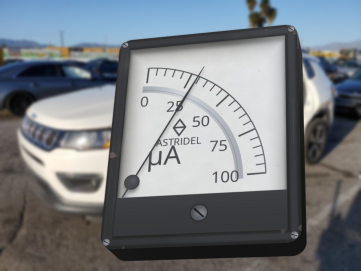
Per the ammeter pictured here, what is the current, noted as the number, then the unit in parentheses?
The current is 30 (µA)
